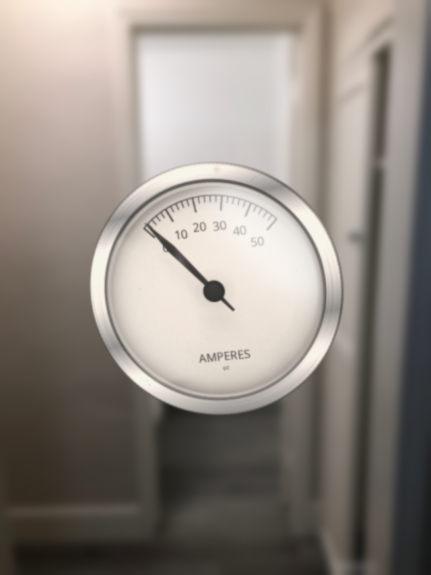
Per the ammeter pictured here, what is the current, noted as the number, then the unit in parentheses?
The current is 2 (A)
